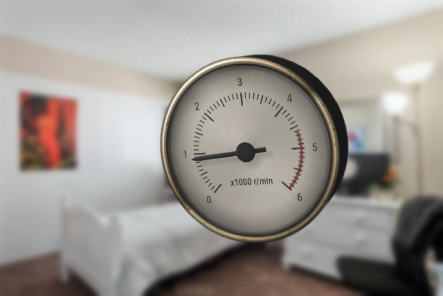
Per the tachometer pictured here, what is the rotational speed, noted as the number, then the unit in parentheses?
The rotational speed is 900 (rpm)
